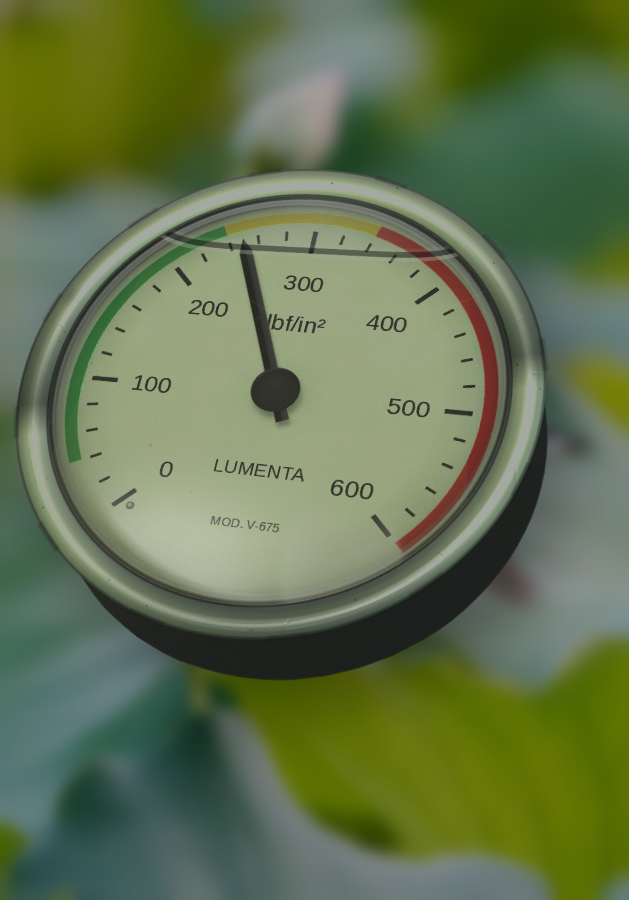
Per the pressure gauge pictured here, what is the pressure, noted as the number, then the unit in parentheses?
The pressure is 250 (psi)
